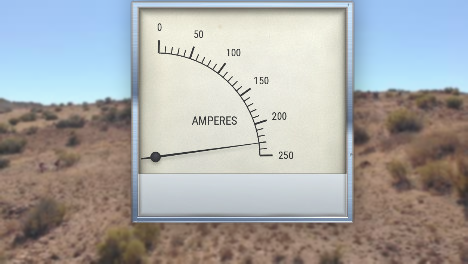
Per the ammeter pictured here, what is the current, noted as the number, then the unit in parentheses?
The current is 230 (A)
